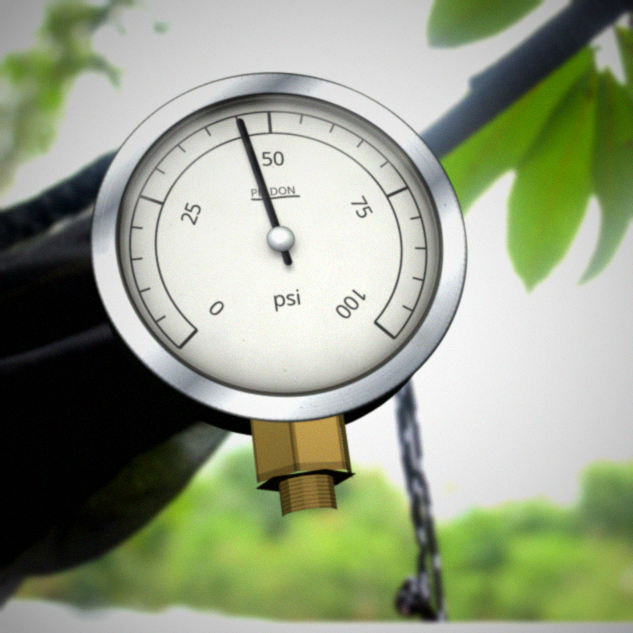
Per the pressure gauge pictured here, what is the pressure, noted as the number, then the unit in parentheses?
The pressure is 45 (psi)
